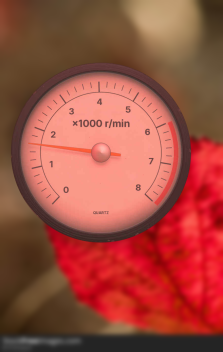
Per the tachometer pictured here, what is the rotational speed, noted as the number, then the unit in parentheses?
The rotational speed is 1600 (rpm)
